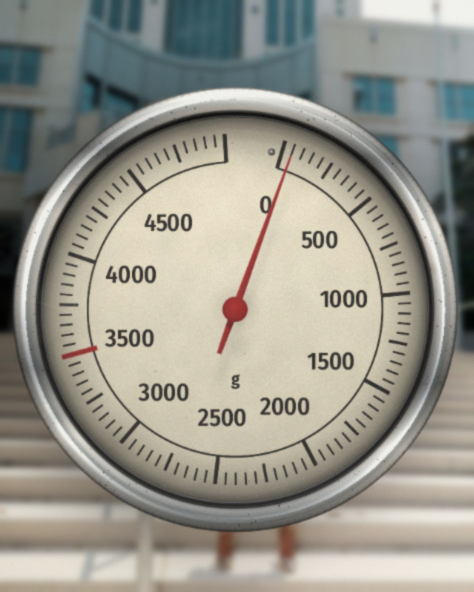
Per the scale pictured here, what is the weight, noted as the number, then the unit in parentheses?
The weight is 50 (g)
